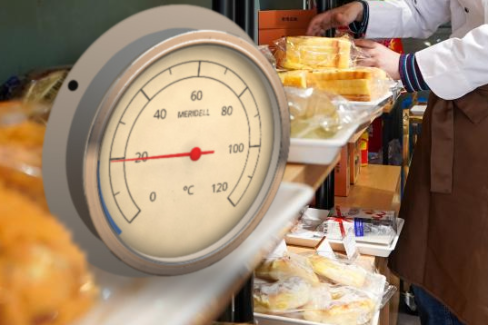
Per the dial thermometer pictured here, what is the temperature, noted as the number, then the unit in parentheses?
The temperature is 20 (°C)
